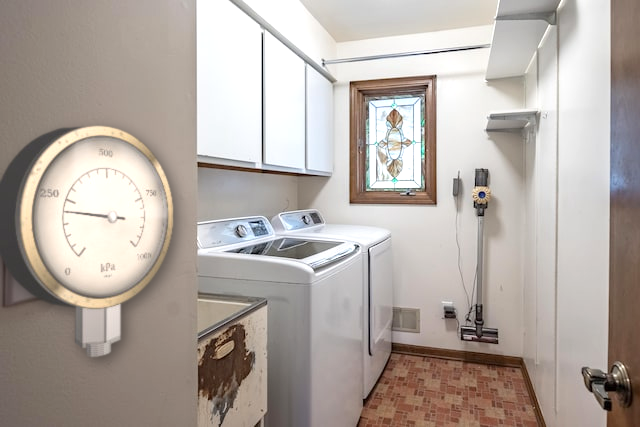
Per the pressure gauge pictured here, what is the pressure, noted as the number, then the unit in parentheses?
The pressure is 200 (kPa)
